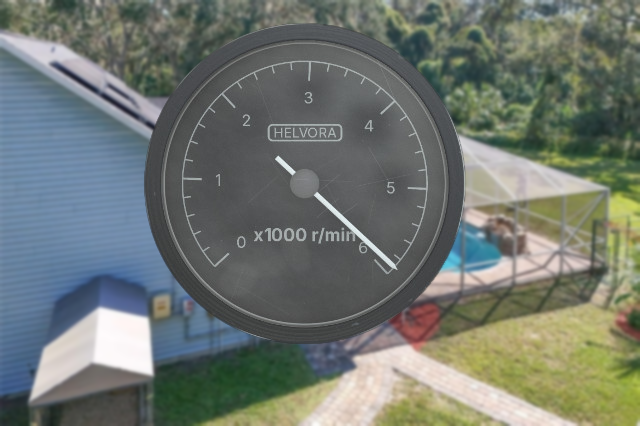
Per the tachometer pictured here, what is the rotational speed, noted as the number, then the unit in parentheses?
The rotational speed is 5900 (rpm)
